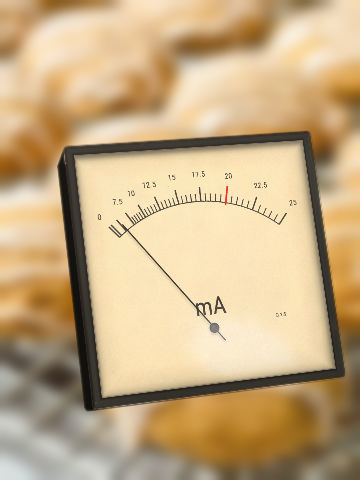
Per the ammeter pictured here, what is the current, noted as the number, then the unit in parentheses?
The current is 5 (mA)
